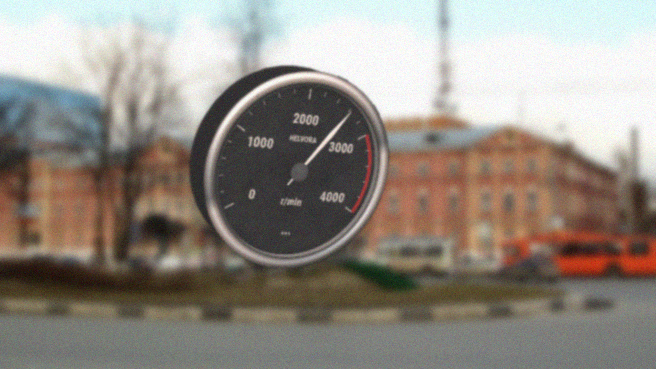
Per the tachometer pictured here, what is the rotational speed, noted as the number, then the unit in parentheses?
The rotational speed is 2600 (rpm)
